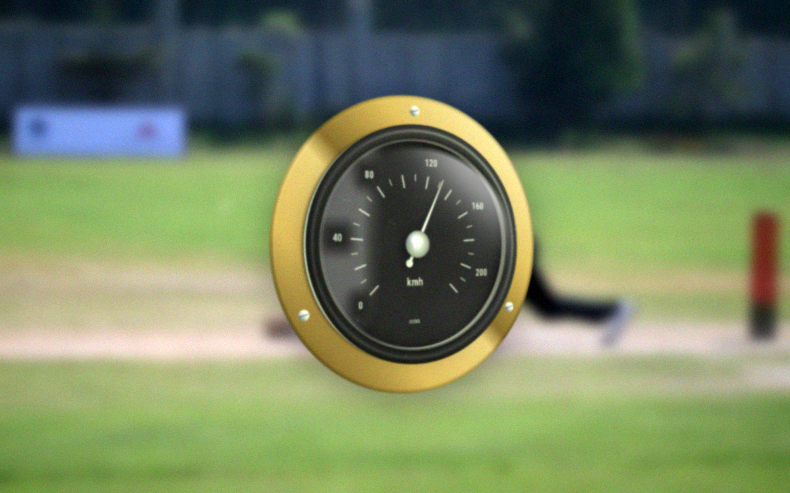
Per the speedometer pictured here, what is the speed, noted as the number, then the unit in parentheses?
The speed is 130 (km/h)
